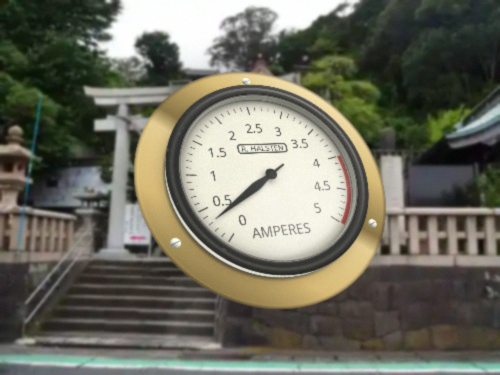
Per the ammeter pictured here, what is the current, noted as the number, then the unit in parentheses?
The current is 0.3 (A)
